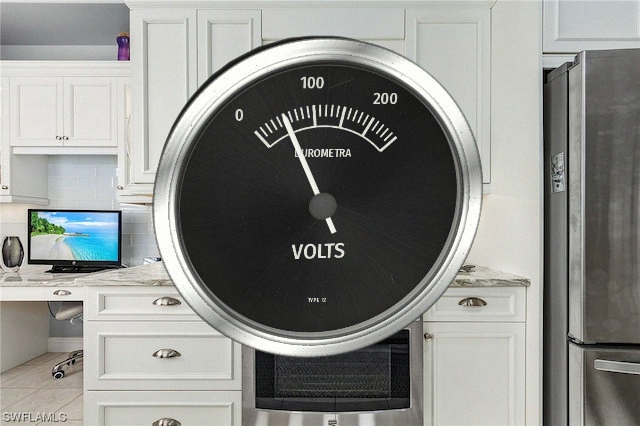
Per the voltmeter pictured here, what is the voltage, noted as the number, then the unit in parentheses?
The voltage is 50 (V)
